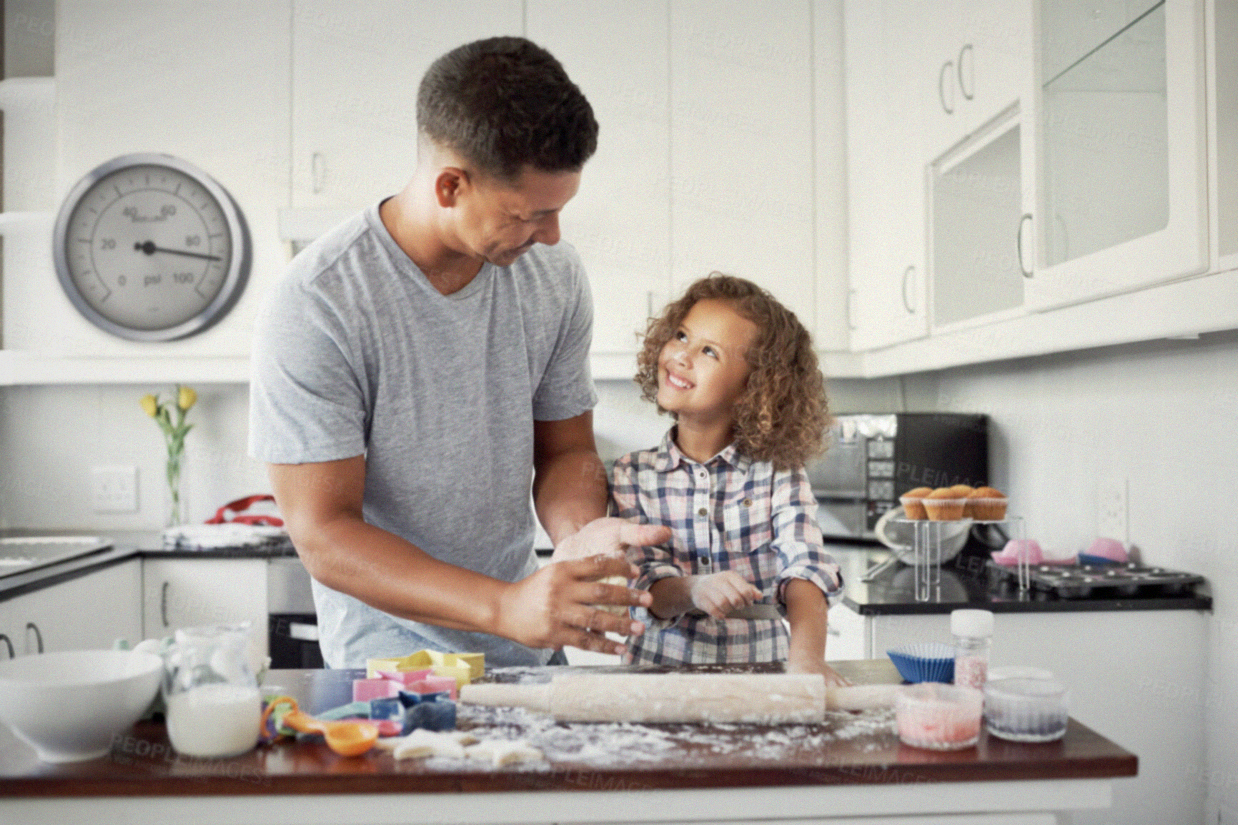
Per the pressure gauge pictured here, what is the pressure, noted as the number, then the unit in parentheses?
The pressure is 87.5 (psi)
